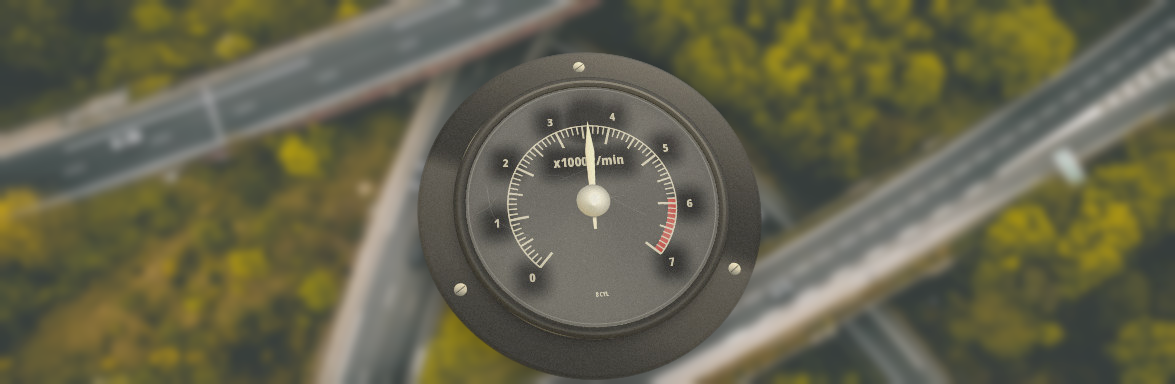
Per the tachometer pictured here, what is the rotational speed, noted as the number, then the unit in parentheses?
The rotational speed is 3600 (rpm)
